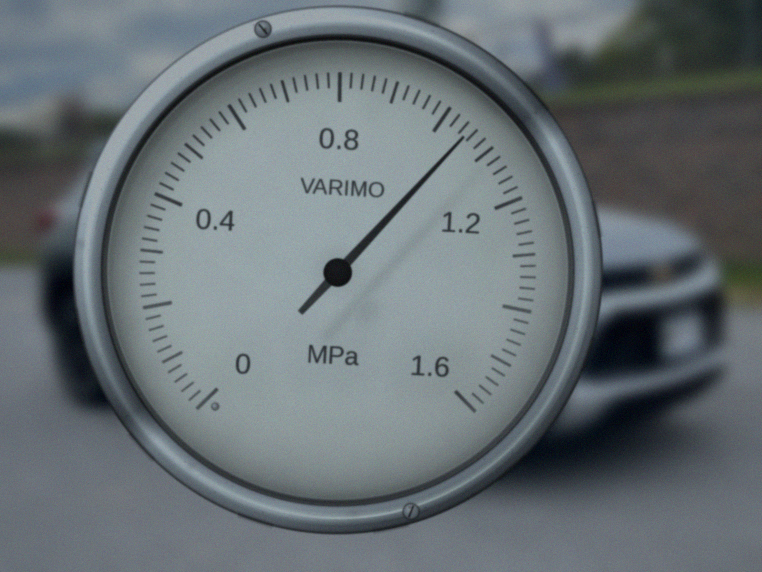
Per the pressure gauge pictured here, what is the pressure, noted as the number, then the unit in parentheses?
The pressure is 1.05 (MPa)
